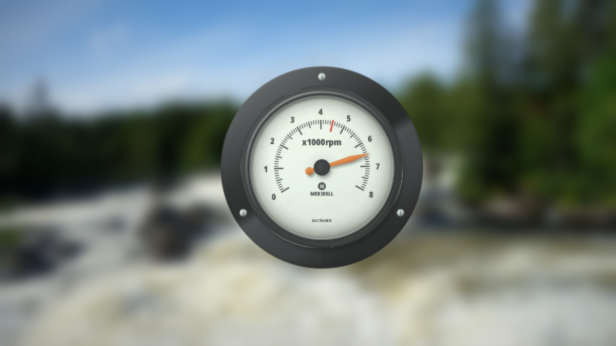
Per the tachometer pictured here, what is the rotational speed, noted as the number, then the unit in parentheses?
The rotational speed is 6500 (rpm)
